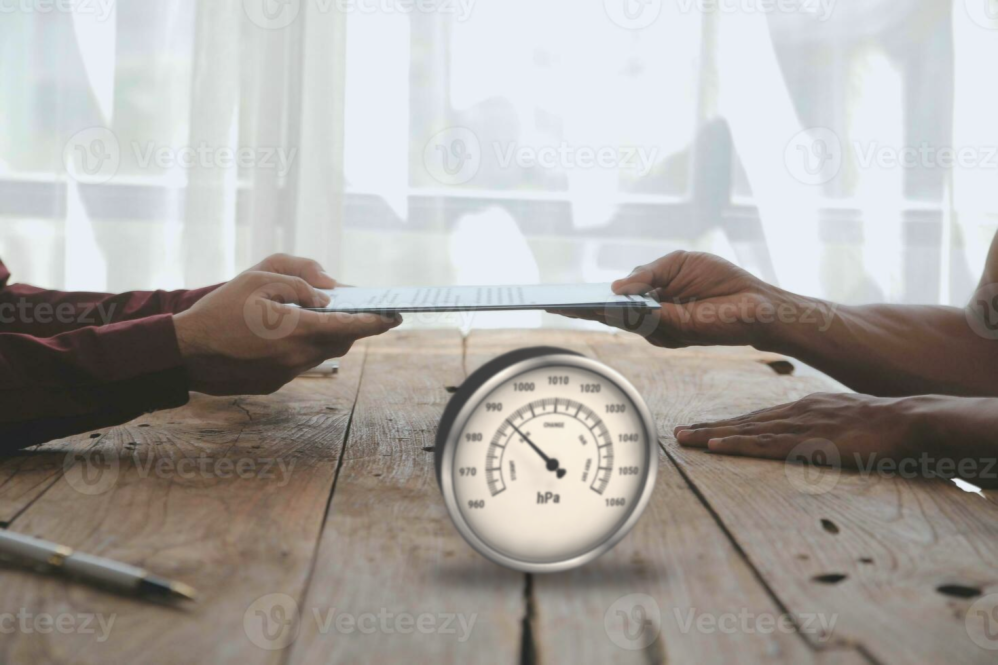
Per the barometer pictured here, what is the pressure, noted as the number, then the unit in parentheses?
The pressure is 990 (hPa)
